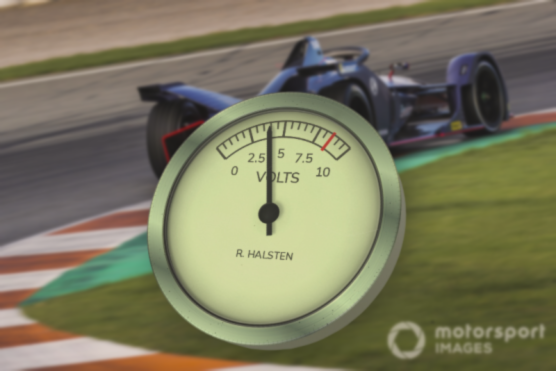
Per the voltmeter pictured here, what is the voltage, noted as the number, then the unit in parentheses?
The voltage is 4 (V)
